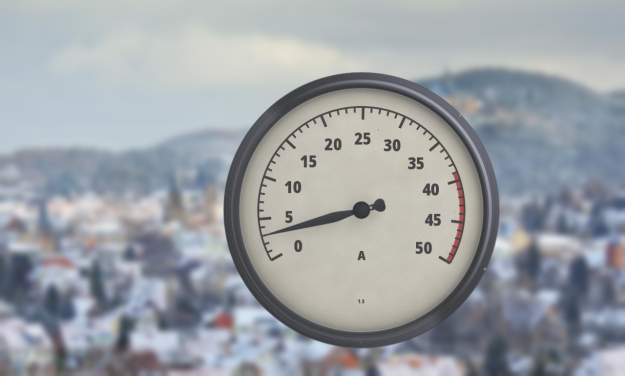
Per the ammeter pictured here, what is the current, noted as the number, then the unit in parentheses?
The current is 3 (A)
